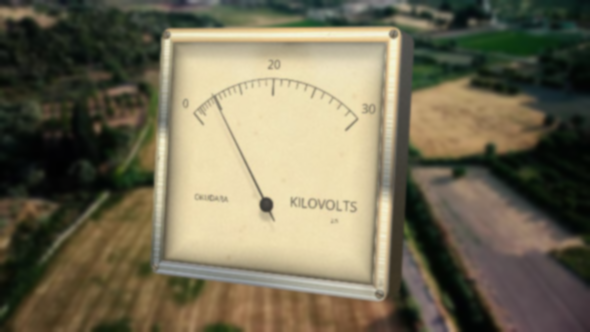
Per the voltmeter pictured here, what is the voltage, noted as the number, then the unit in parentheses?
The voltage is 10 (kV)
